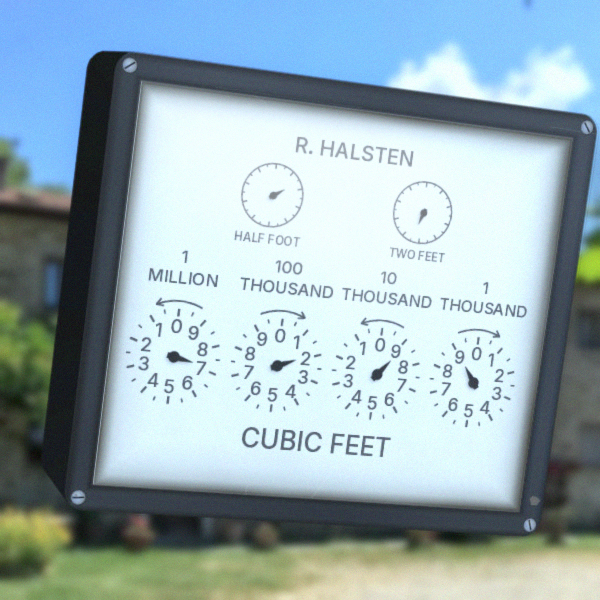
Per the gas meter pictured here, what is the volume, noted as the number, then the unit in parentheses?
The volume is 718900 (ft³)
